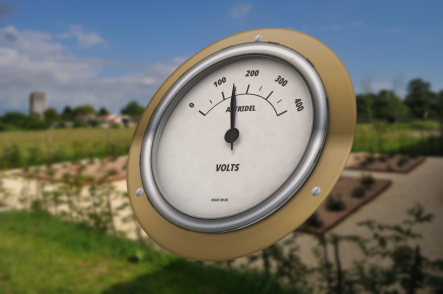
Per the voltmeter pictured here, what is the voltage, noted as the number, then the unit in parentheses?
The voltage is 150 (V)
